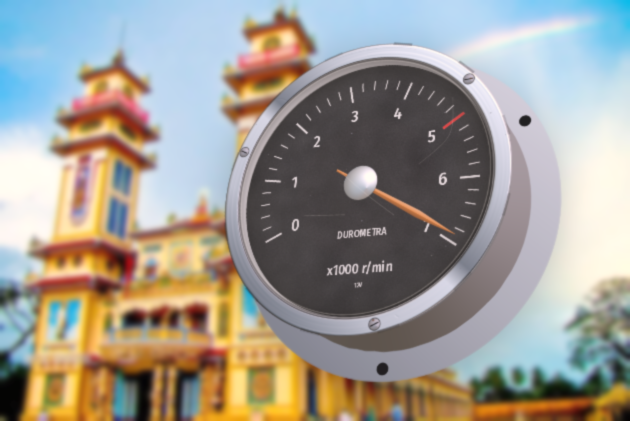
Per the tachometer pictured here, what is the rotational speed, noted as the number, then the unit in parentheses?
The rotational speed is 6900 (rpm)
